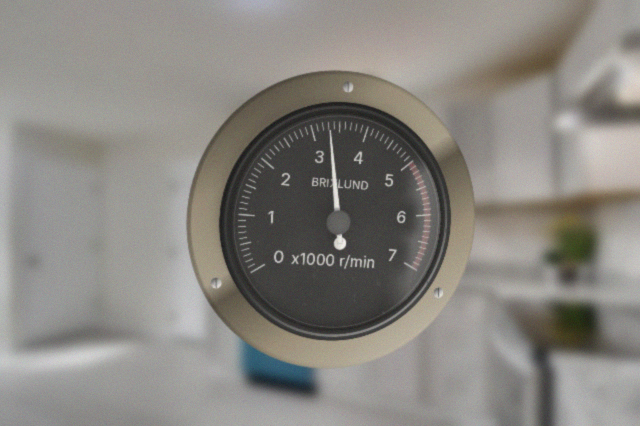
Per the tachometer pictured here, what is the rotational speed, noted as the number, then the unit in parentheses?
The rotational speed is 3300 (rpm)
